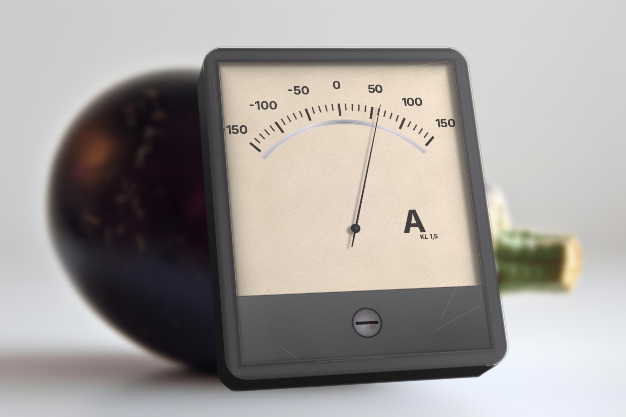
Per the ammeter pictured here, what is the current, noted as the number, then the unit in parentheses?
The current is 60 (A)
